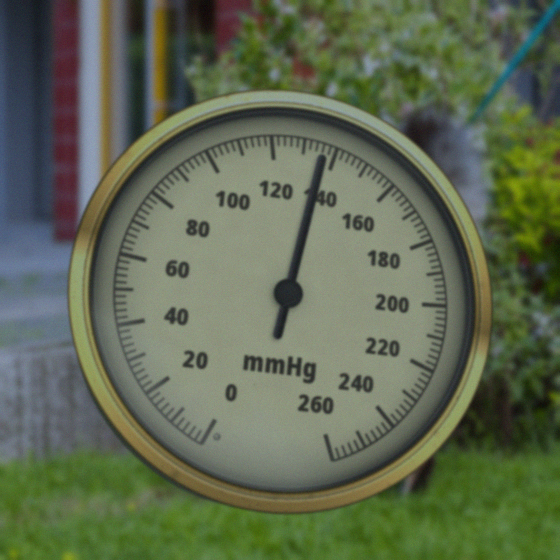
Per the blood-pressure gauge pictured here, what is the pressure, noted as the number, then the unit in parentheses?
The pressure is 136 (mmHg)
